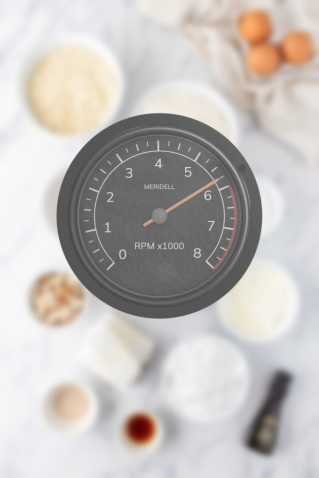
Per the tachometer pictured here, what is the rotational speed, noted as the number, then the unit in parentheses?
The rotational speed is 5750 (rpm)
